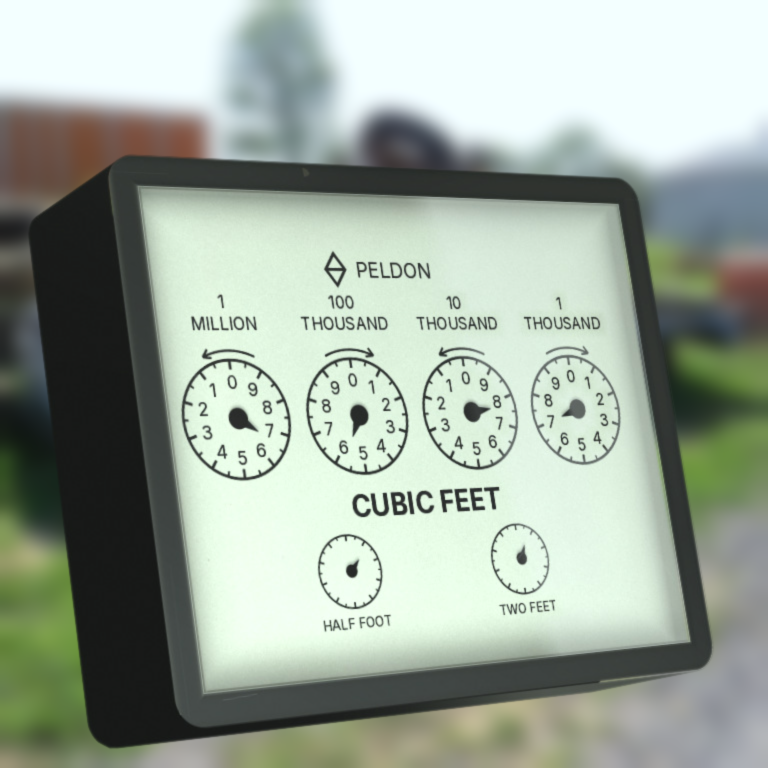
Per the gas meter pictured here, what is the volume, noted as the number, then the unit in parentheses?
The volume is 657700 (ft³)
